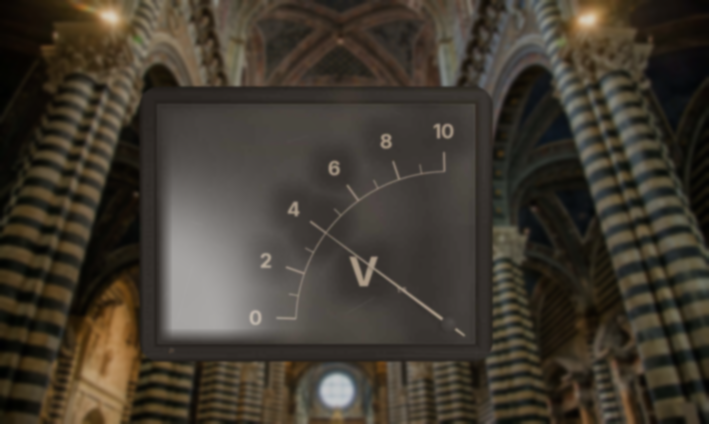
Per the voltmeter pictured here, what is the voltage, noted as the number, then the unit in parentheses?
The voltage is 4 (V)
